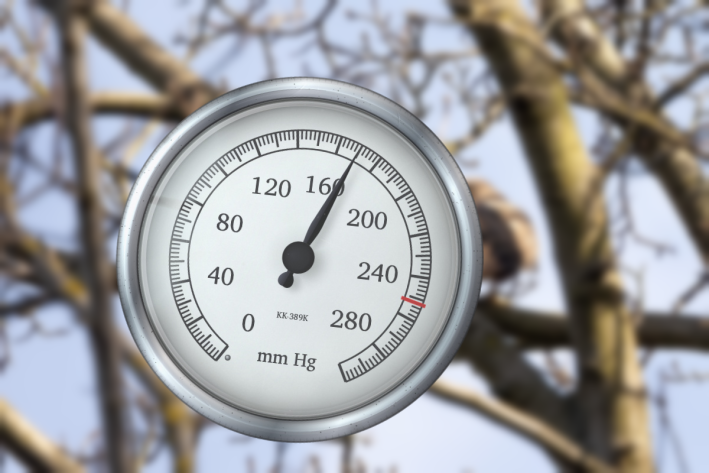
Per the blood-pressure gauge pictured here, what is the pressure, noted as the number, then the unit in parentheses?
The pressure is 170 (mmHg)
